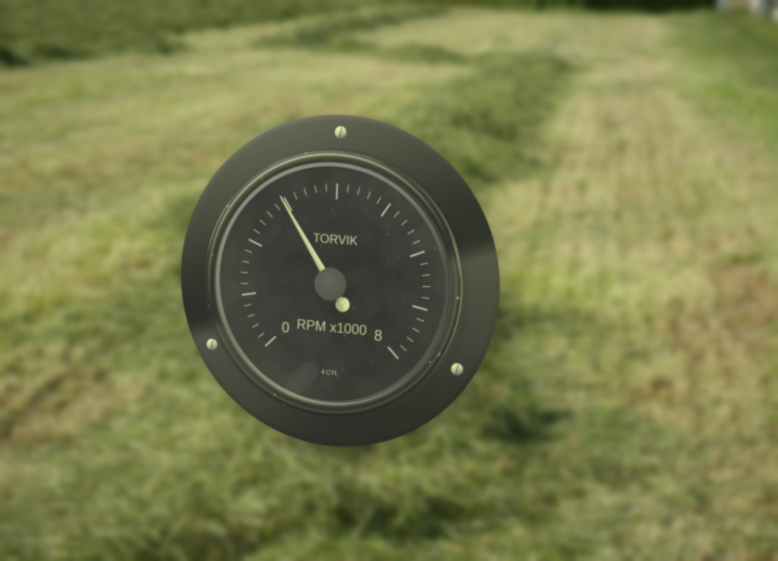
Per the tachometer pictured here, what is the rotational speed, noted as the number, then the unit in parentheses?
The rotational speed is 3000 (rpm)
